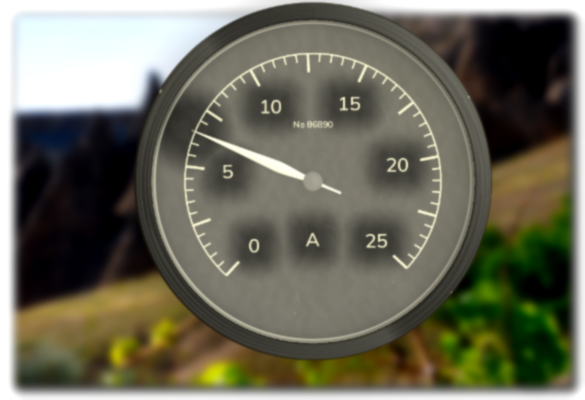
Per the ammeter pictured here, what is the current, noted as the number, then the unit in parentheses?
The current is 6.5 (A)
